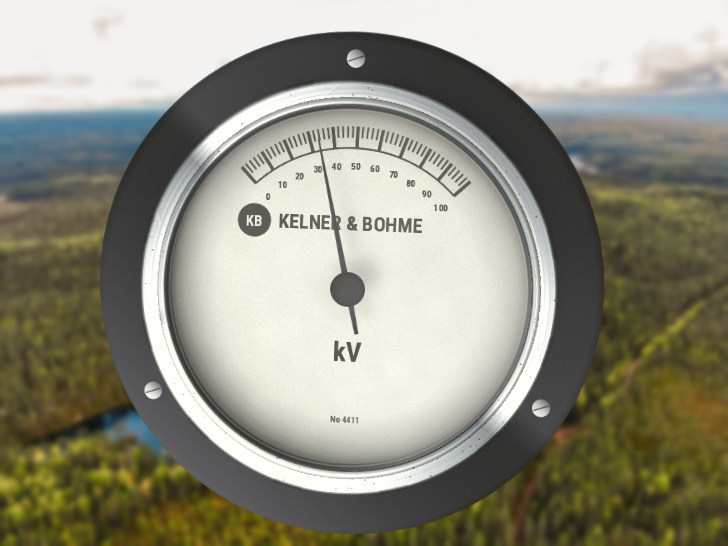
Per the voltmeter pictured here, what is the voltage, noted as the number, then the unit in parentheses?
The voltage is 34 (kV)
